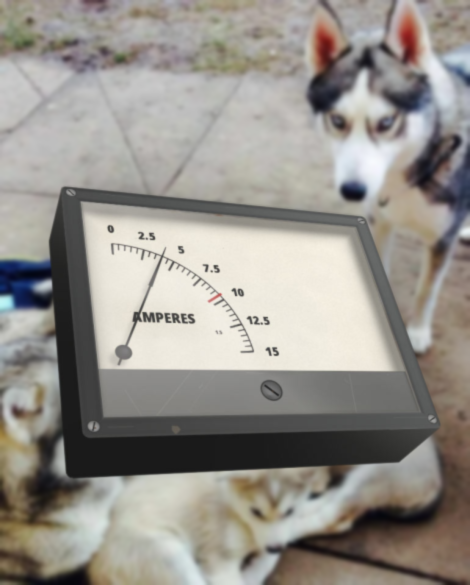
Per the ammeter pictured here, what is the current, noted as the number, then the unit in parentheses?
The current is 4 (A)
